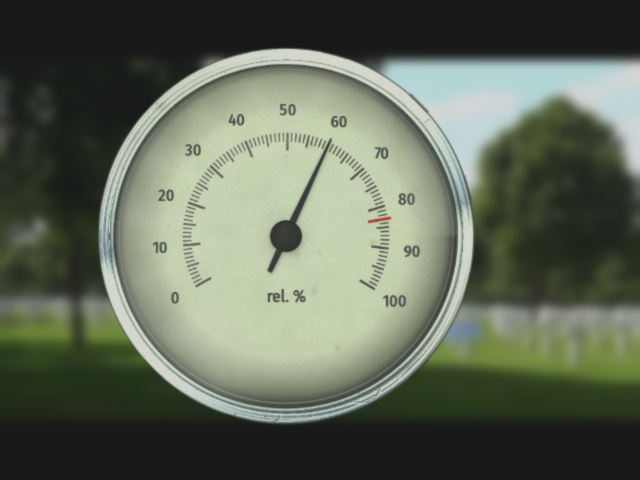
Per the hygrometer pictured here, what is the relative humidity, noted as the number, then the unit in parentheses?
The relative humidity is 60 (%)
